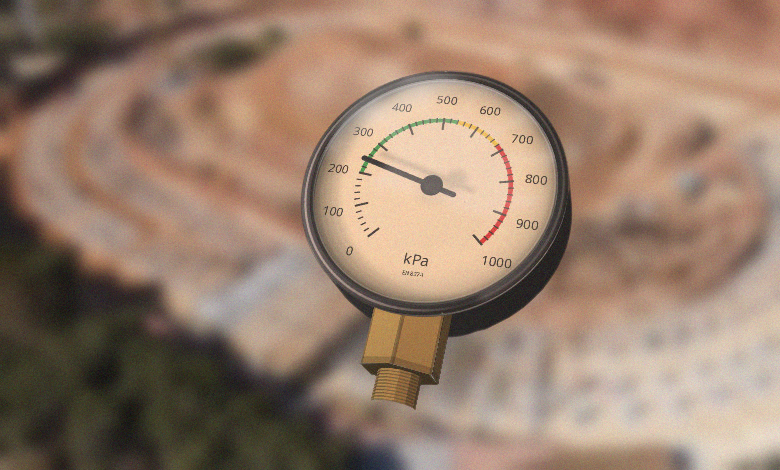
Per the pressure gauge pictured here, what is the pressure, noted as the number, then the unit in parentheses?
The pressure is 240 (kPa)
